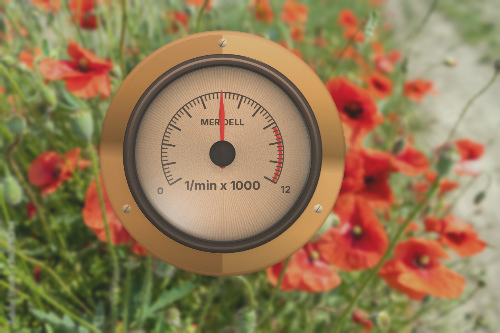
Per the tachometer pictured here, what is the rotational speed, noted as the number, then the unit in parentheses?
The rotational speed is 6000 (rpm)
